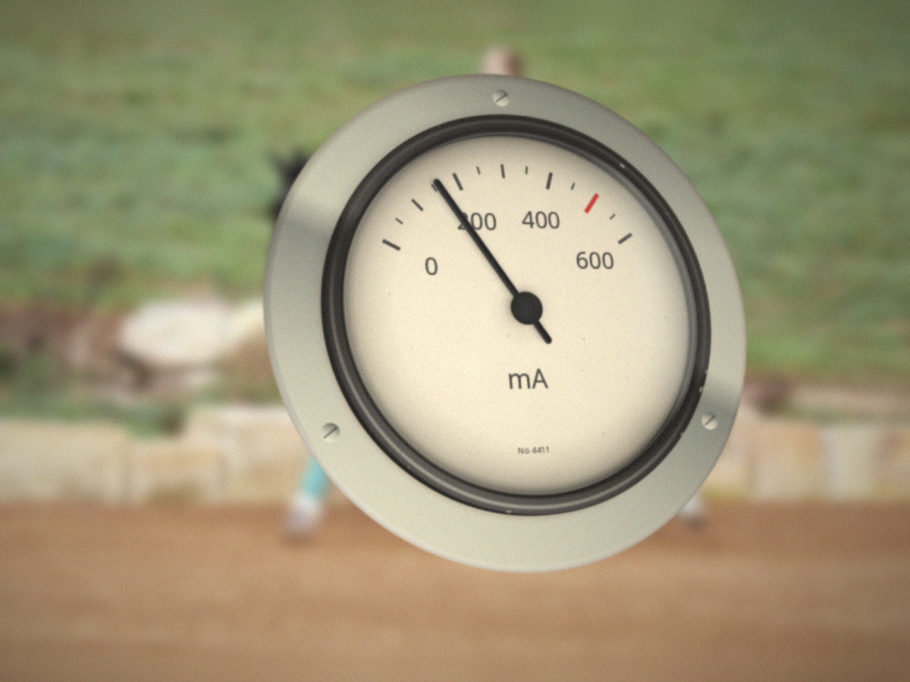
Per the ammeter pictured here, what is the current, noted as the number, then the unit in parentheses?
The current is 150 (mA)
